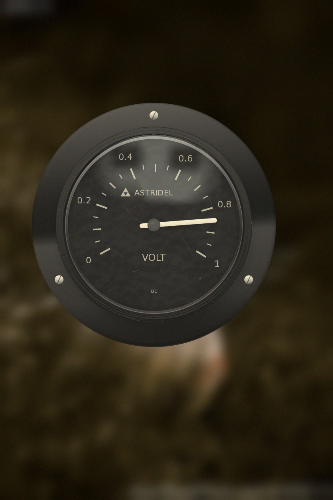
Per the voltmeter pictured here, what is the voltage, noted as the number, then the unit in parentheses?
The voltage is 0.85 (V)
